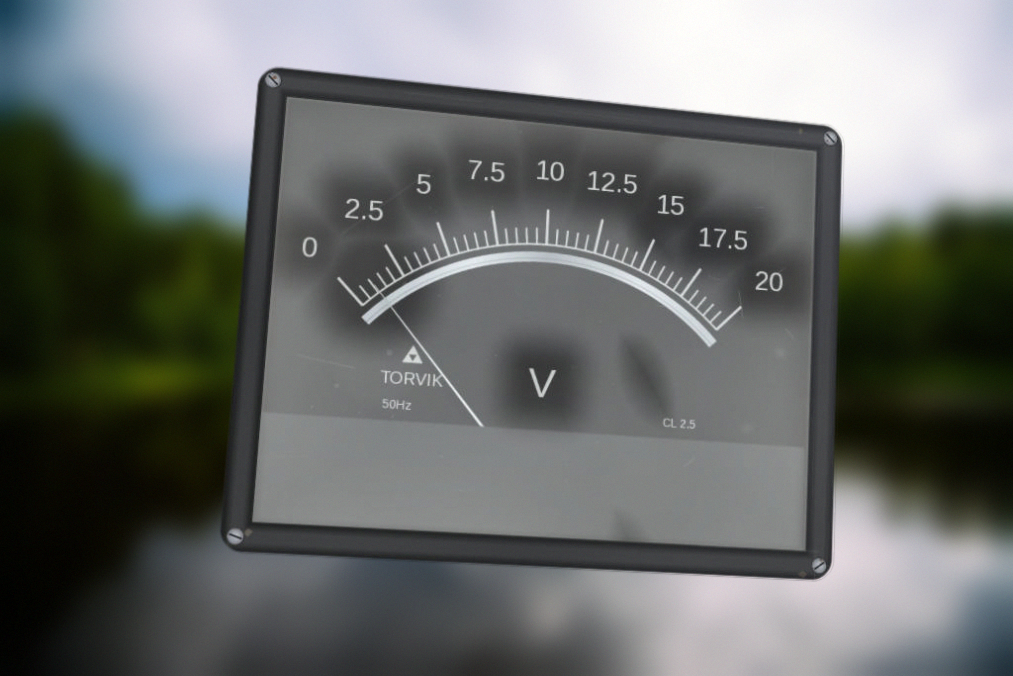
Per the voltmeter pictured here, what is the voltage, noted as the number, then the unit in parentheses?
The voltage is 1 (V)
